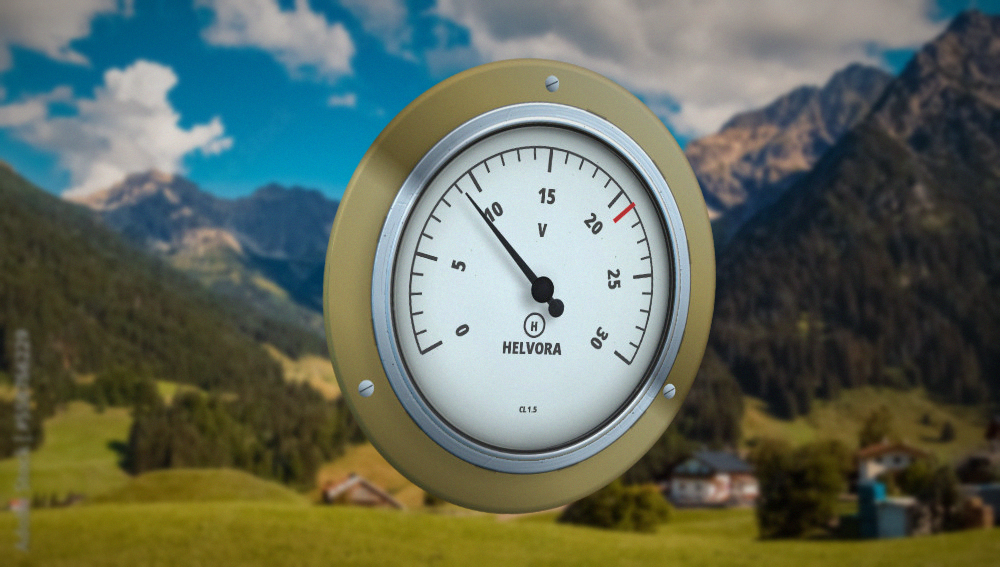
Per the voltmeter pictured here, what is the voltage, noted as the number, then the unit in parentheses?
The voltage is 9 (V)
